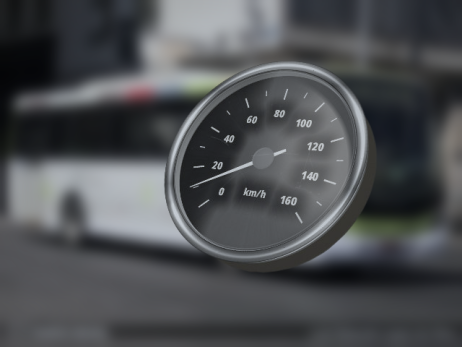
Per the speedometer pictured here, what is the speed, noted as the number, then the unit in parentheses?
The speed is 10 (km/h)
